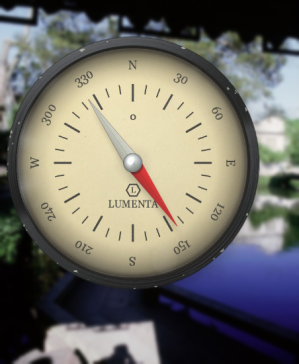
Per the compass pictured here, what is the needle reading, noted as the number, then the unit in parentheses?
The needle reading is 145 (°)
